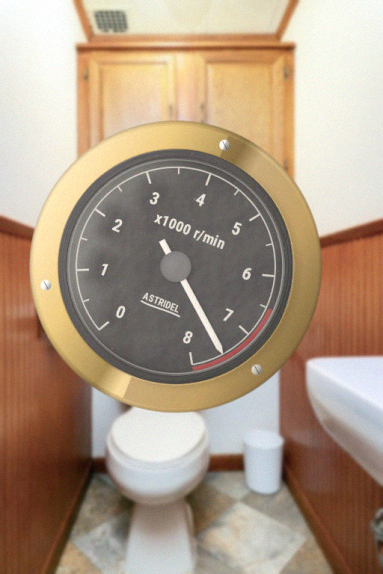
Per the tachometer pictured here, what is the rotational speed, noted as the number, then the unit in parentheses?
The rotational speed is 7500 (rpm)
